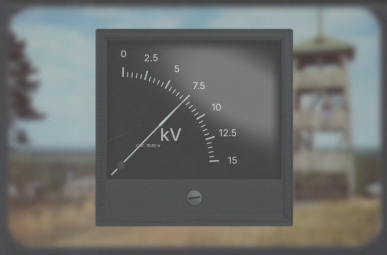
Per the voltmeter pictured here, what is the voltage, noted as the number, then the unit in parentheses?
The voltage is 7.5 (kV)
